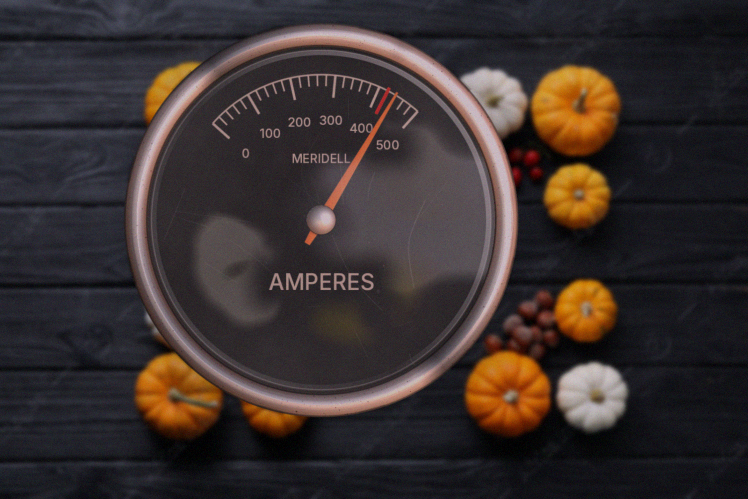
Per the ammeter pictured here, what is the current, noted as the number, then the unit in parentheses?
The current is 440 (A)
